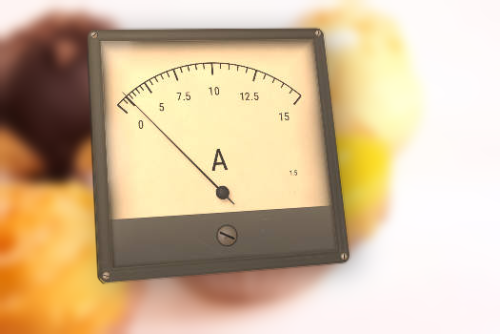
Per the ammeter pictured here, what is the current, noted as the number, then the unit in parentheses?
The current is 2.5 (A)
